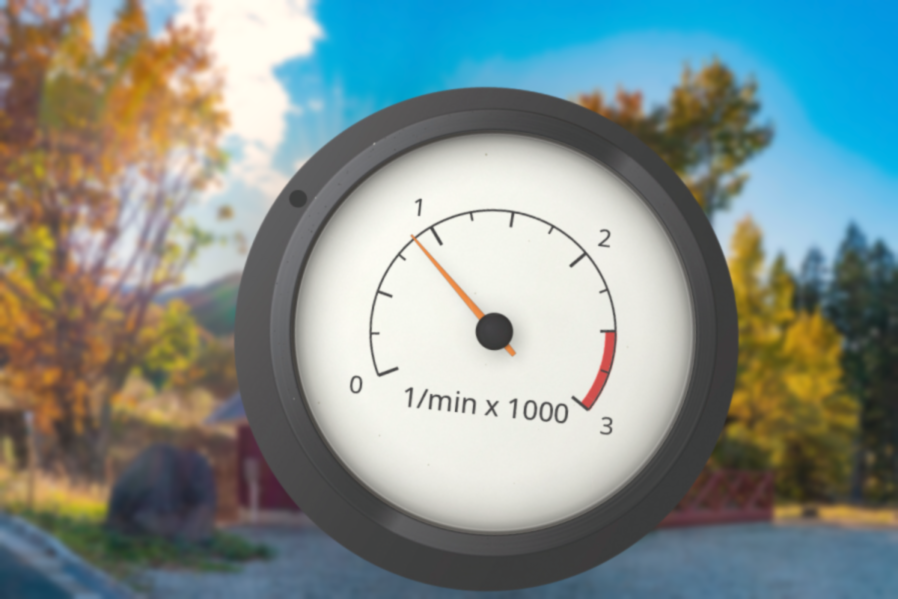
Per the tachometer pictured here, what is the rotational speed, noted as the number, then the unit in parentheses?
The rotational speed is 875 (rpm)
